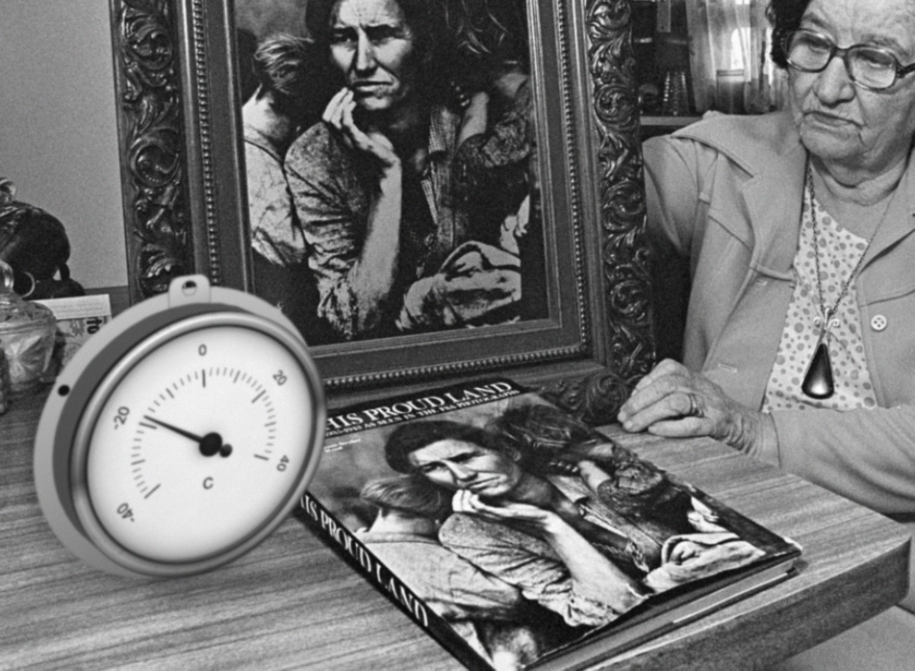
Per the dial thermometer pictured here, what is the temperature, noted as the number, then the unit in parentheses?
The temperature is -18 (°C)
